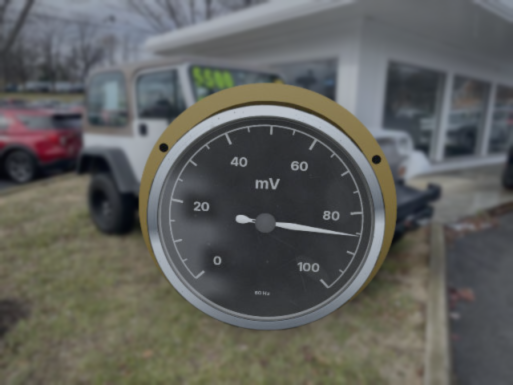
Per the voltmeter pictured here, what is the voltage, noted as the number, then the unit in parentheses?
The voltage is 85 (mV)
